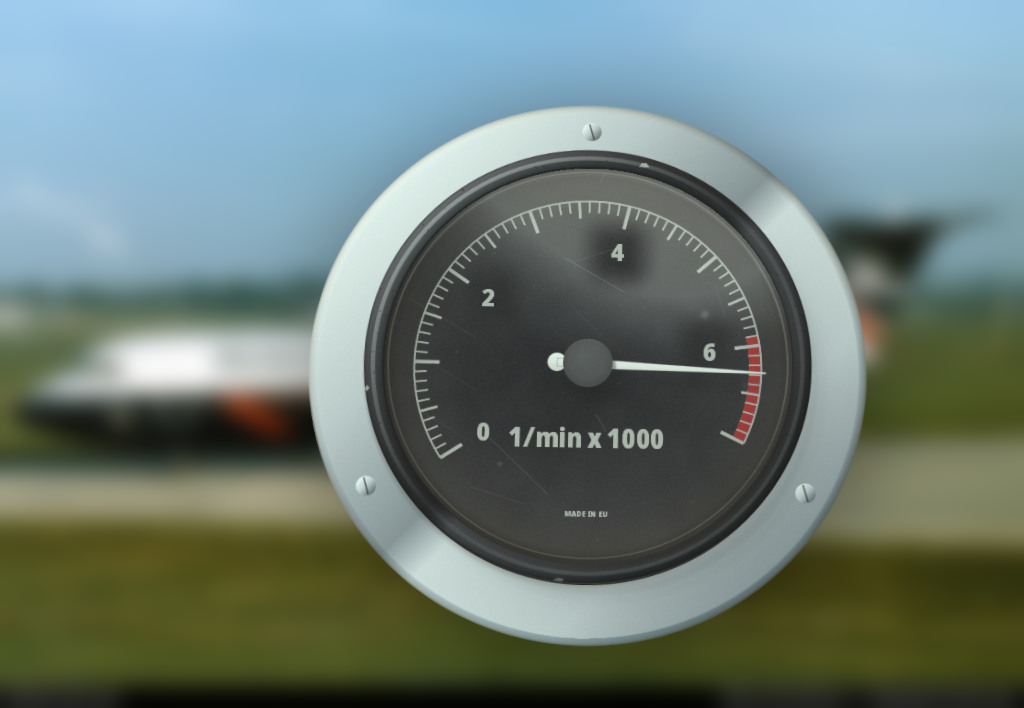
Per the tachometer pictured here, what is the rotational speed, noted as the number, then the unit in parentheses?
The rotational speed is 6300 (rpm)
